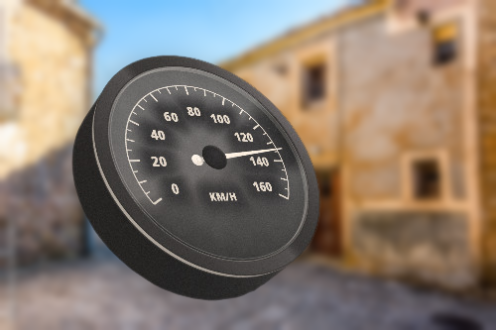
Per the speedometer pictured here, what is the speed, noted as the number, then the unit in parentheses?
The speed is 135 (km/h)
